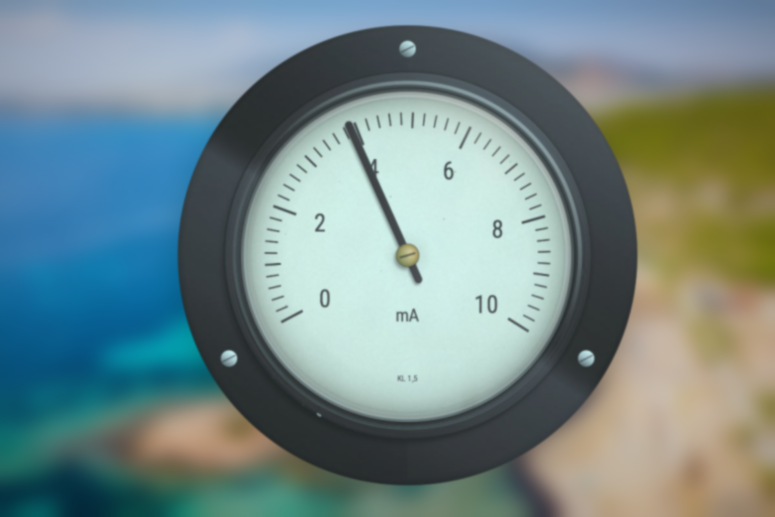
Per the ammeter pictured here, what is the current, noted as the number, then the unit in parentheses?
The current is 3.9 (mA)
